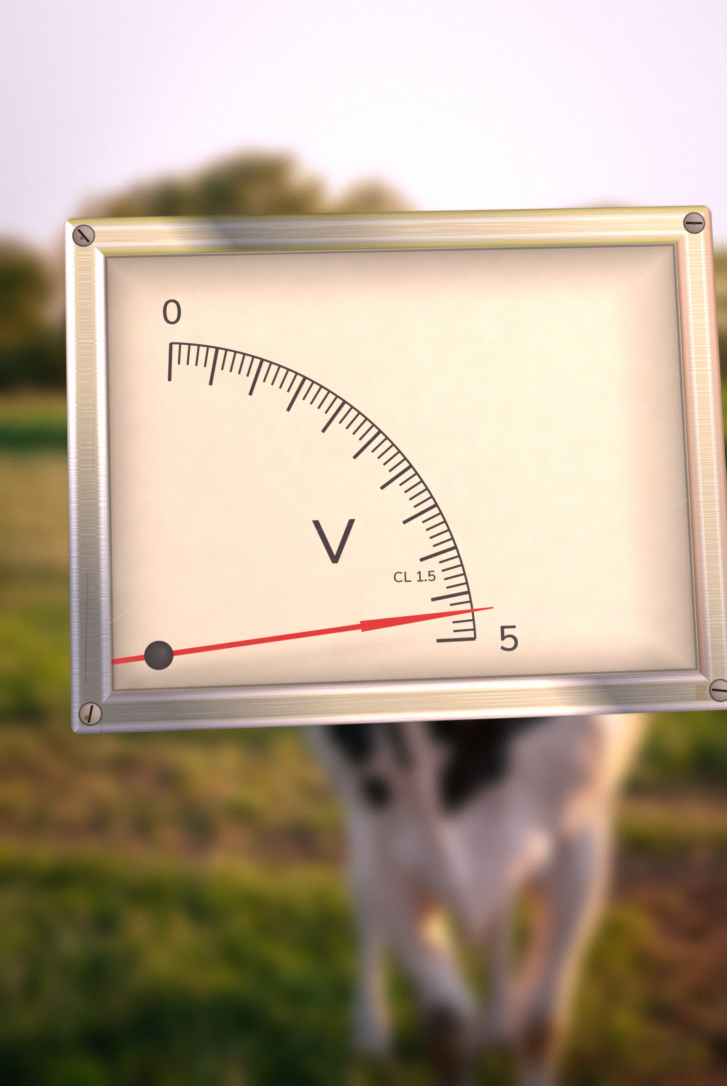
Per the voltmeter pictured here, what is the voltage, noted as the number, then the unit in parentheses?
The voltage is 4.7 (V)
